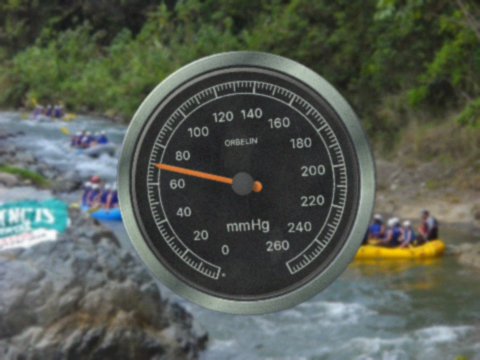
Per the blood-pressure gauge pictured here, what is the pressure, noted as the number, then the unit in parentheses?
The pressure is 70 (mmHg)
